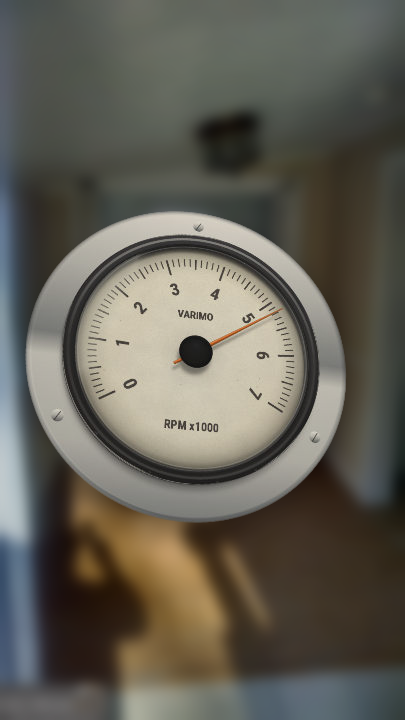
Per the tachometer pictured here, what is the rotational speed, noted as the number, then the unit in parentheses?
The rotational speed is 5200 (rpm)
